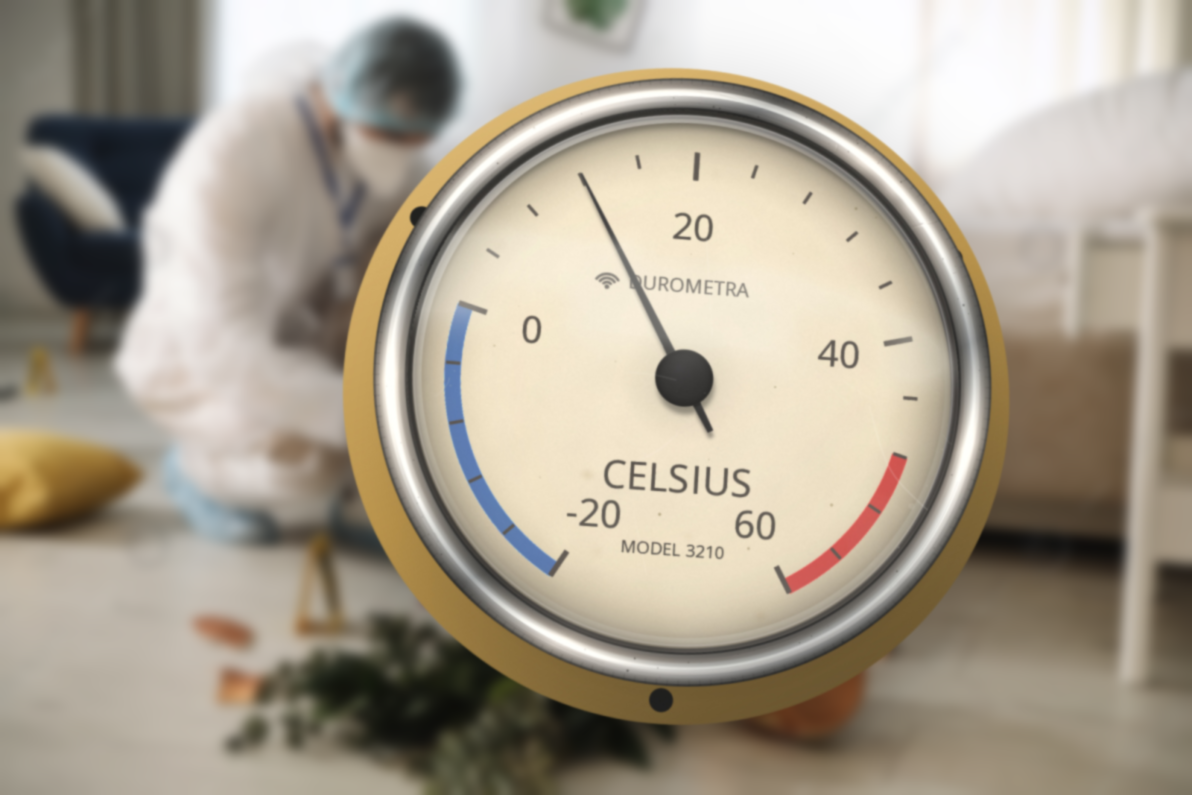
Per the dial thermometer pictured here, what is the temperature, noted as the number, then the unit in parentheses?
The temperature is 12 (°C)
